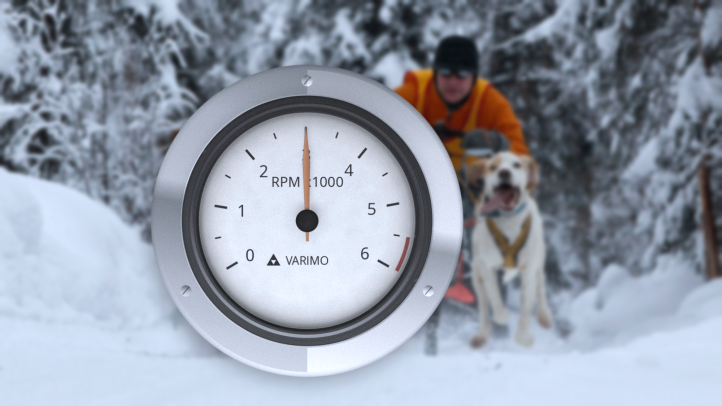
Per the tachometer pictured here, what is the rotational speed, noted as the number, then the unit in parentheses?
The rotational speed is 3000 (rpm)
